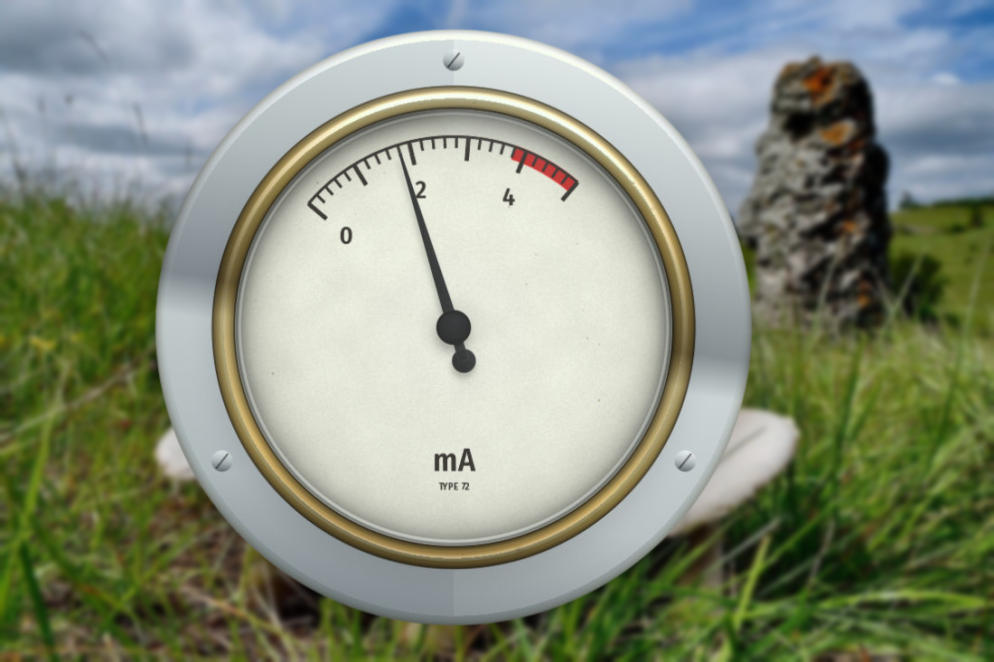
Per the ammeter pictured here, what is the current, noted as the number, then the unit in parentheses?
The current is 1.8 (mA)
